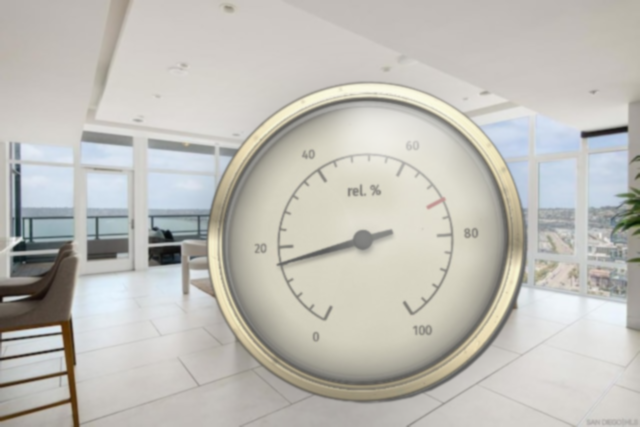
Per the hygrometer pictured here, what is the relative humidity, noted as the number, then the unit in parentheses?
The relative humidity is 16 (%)
